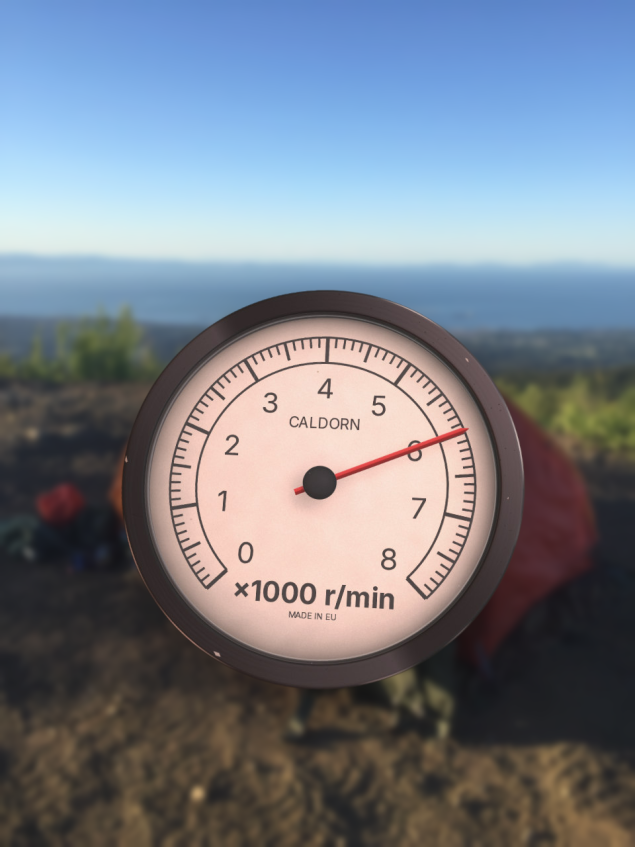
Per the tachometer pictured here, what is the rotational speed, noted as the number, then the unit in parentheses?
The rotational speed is 6000 (rpm)
